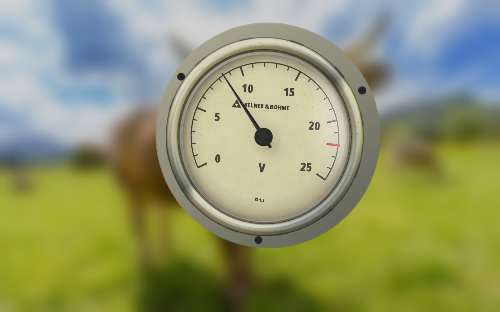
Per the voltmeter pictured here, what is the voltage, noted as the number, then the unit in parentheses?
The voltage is 8.5 (V)
